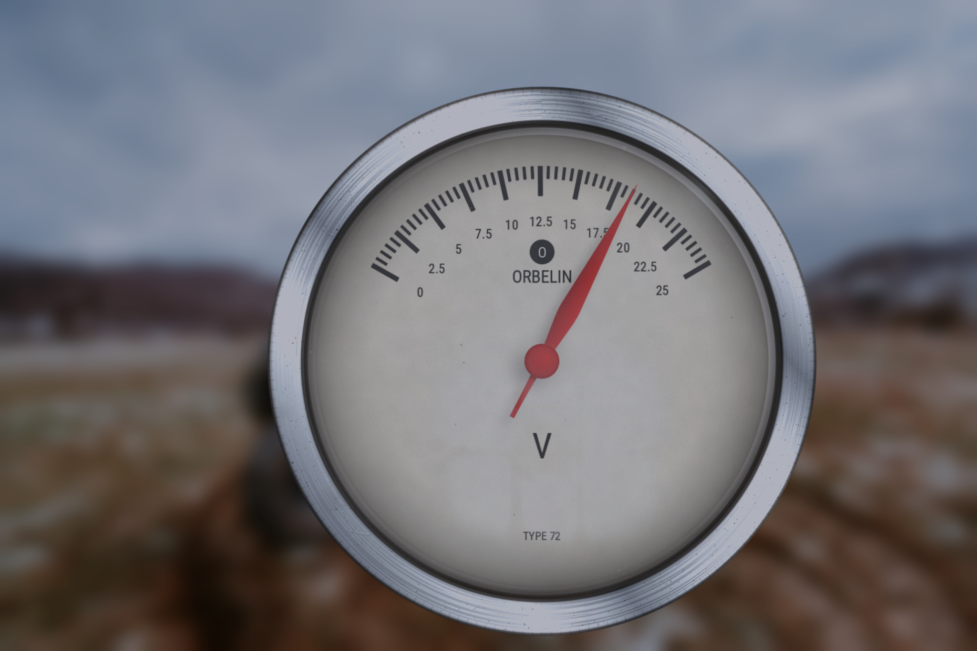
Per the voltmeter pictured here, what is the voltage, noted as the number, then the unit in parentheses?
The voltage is 18.5 (V)
